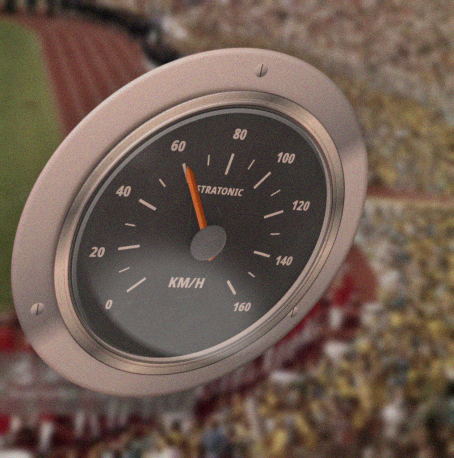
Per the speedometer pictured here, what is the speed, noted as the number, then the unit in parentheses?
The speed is 60 (km/h)
